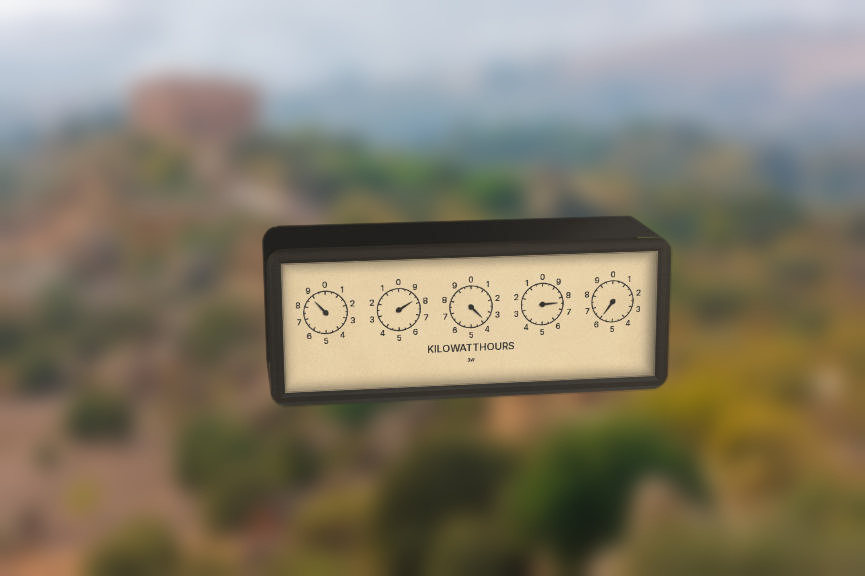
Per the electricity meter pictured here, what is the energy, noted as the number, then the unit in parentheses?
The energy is 88376 (kWh)
